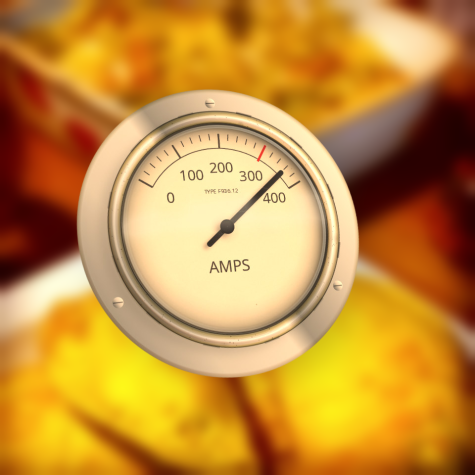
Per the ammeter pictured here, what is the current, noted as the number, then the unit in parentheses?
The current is 360 (A)
